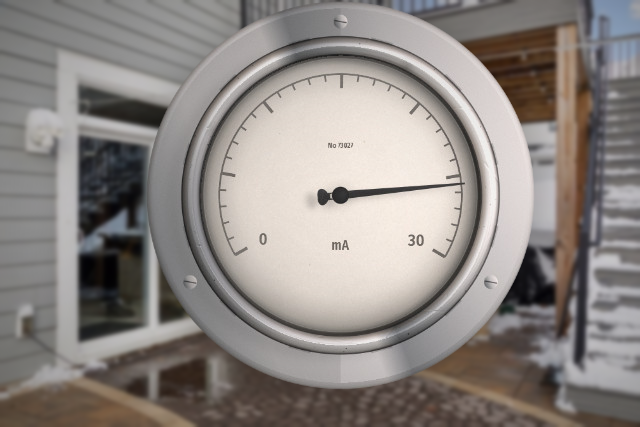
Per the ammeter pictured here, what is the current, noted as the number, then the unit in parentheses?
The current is 25.5 (mA)
